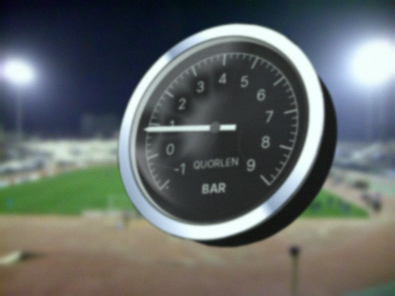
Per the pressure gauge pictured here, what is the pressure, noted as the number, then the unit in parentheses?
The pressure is 0.8 (bar)
